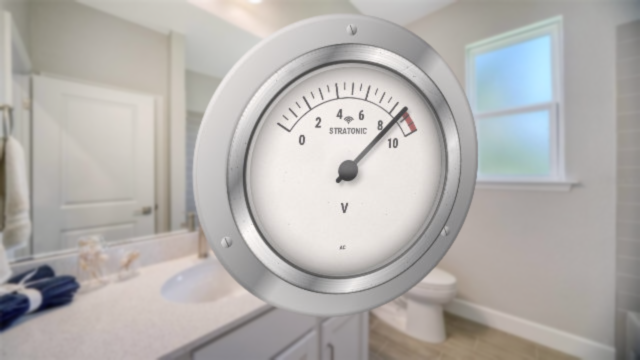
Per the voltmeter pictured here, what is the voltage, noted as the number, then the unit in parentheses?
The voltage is 8.5 (V)
